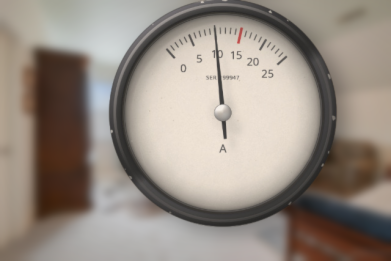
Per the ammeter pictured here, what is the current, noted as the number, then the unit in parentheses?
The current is 10 (A)
